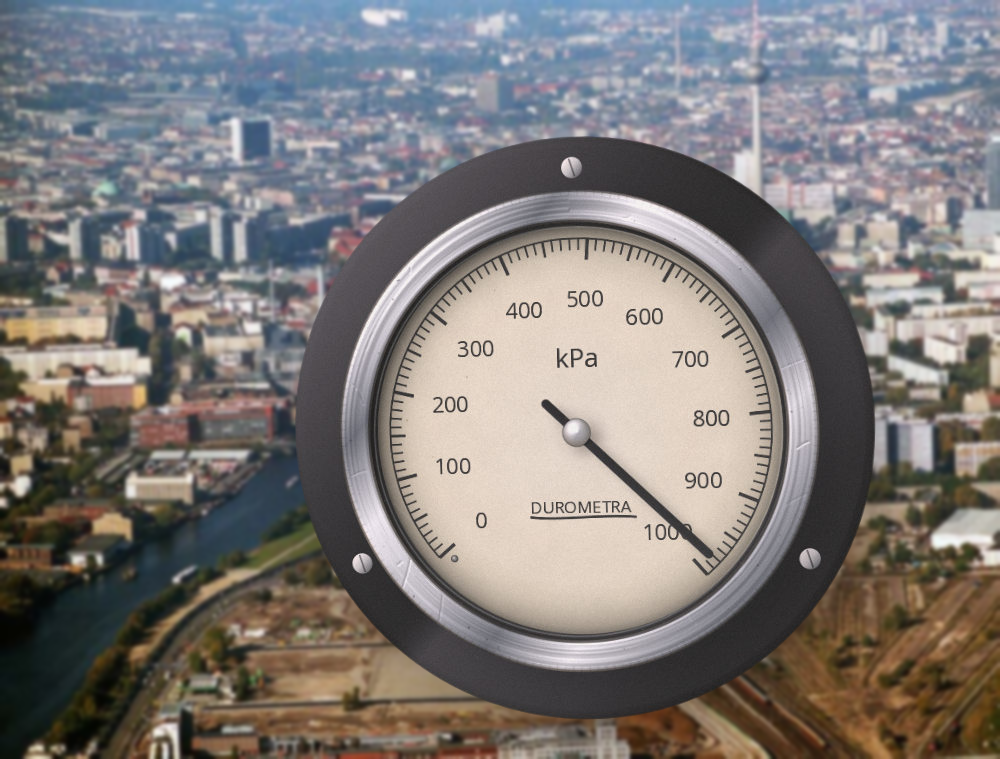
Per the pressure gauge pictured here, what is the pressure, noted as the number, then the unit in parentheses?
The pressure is 980 (kPa)
